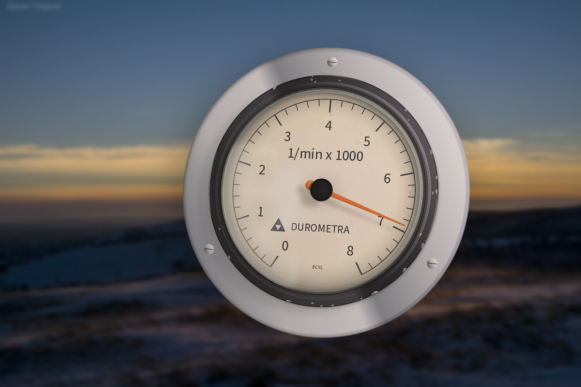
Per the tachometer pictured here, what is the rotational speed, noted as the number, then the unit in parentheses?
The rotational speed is 6900 (rpm)
